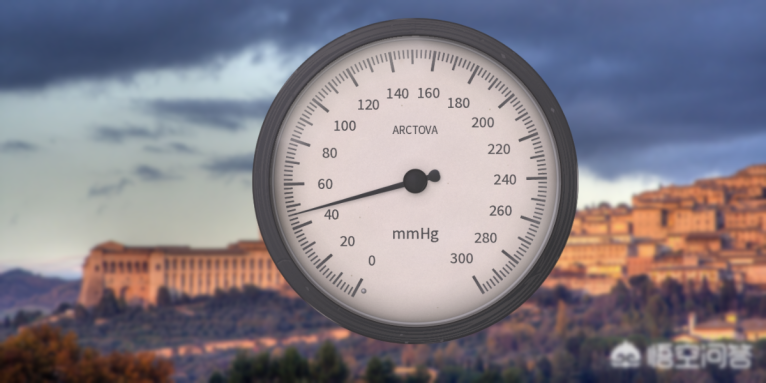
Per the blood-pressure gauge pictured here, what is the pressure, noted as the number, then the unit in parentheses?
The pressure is 46 (mmHg)
